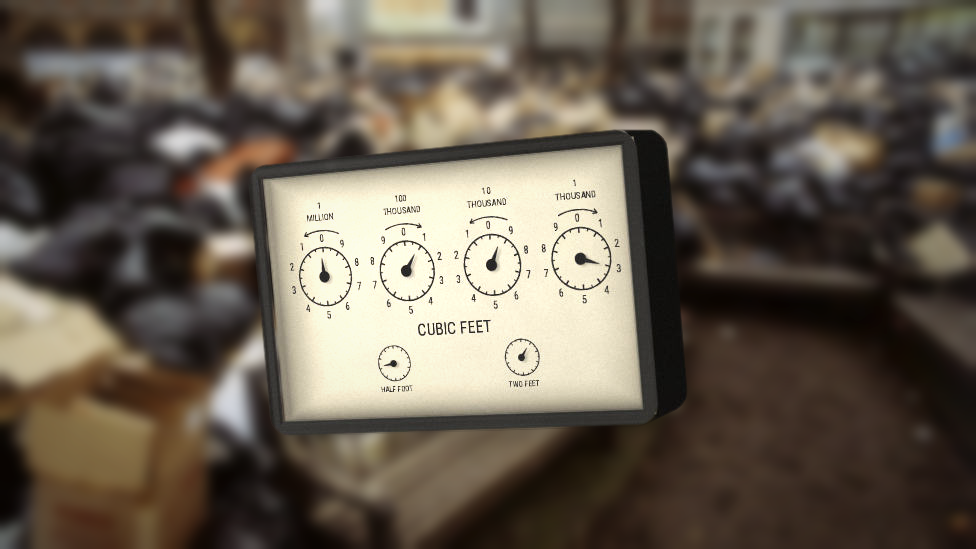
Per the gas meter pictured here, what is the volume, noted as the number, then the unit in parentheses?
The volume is 9300 (ft³)
